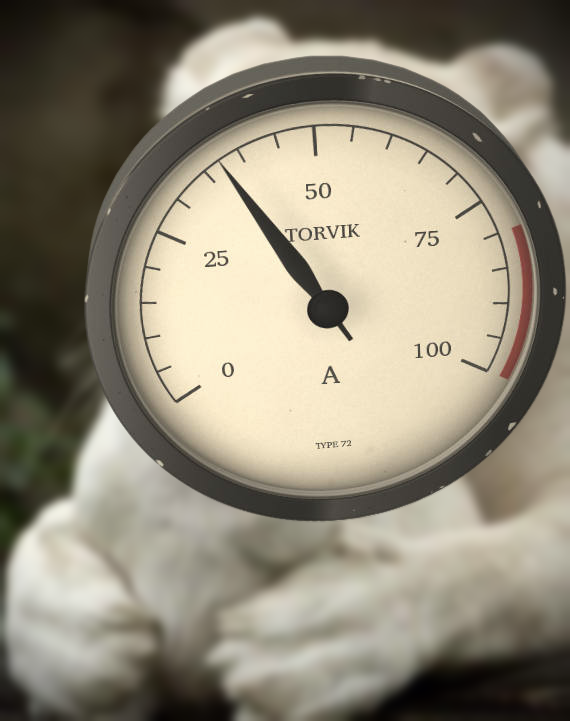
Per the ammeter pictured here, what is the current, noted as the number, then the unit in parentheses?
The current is 37.5 (A)
